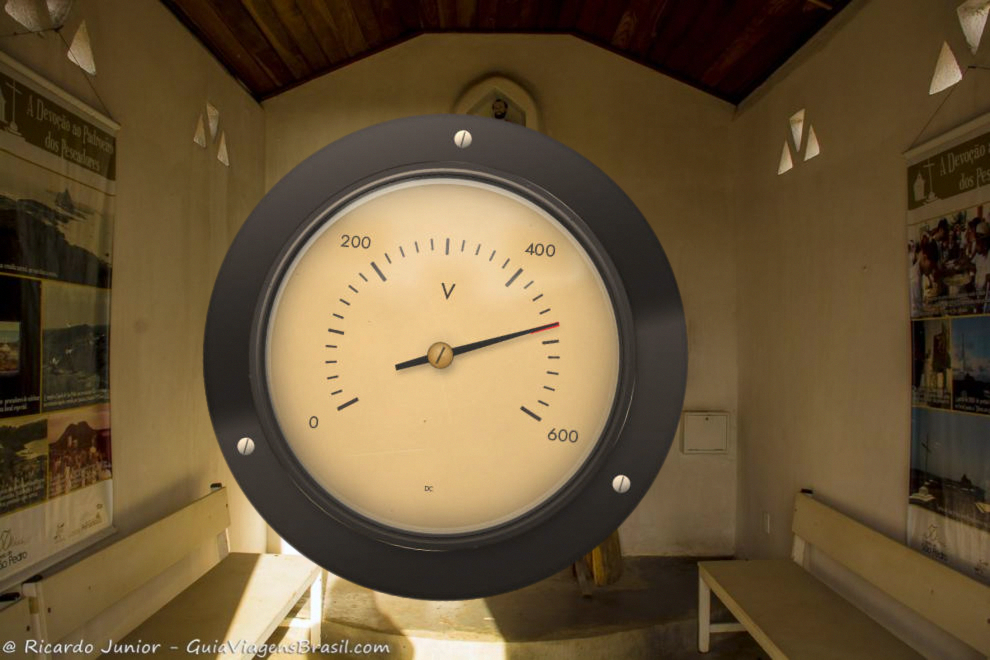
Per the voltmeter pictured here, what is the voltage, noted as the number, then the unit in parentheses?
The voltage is 480 (V)
